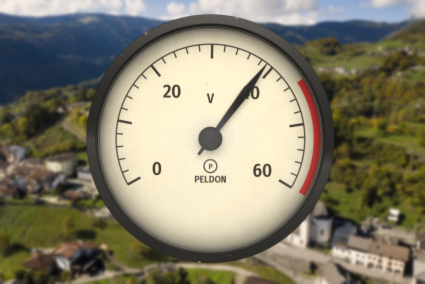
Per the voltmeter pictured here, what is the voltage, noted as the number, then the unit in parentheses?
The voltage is 39 (V)
